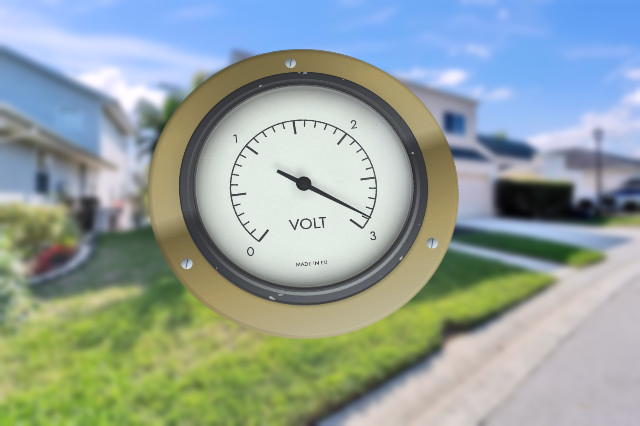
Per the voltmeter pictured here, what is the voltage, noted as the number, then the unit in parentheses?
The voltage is 2.9 (V)
